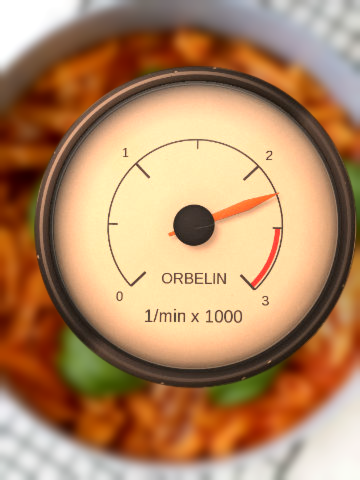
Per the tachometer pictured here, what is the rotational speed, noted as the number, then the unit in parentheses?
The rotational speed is 2250 (rpm)
